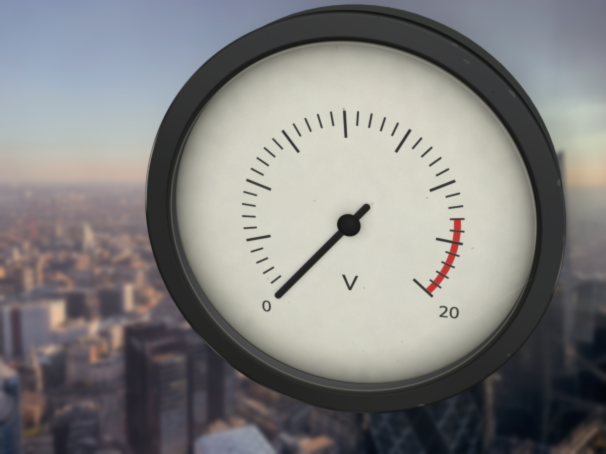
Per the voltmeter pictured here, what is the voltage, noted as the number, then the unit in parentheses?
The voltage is 0 (V)
